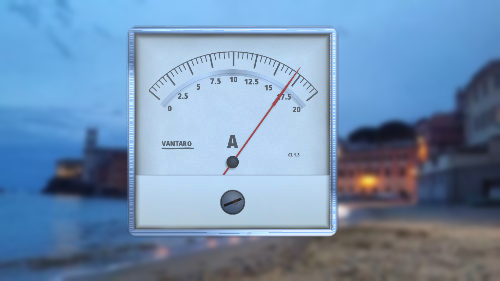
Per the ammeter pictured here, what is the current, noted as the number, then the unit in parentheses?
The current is 17 (A)
